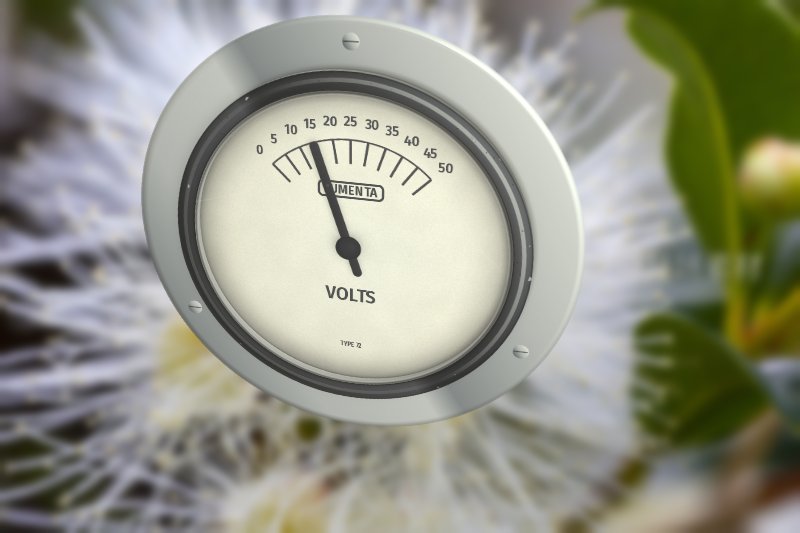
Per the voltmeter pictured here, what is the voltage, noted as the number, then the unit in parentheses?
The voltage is 15 (V)
